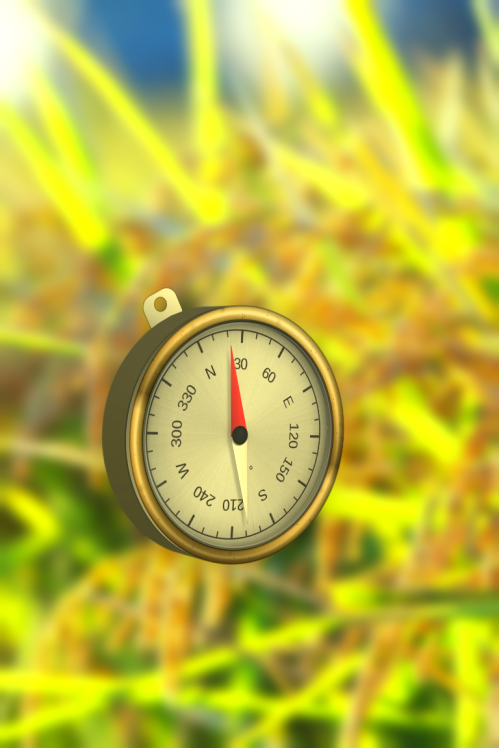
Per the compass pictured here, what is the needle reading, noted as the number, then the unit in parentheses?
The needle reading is 20 (°)
